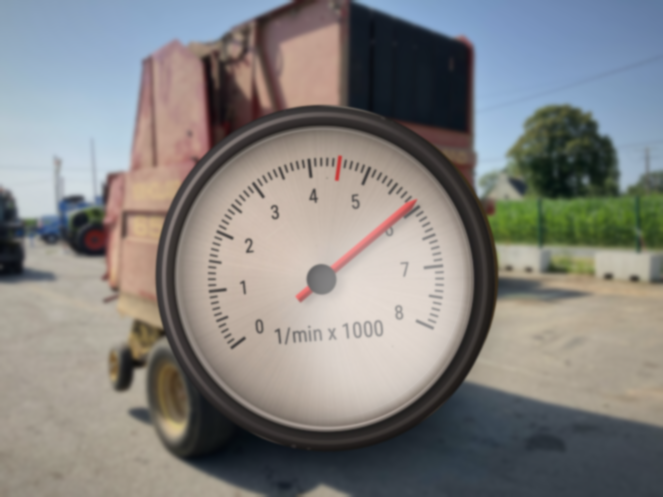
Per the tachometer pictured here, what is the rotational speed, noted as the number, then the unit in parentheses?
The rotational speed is 5900 (rpm)
